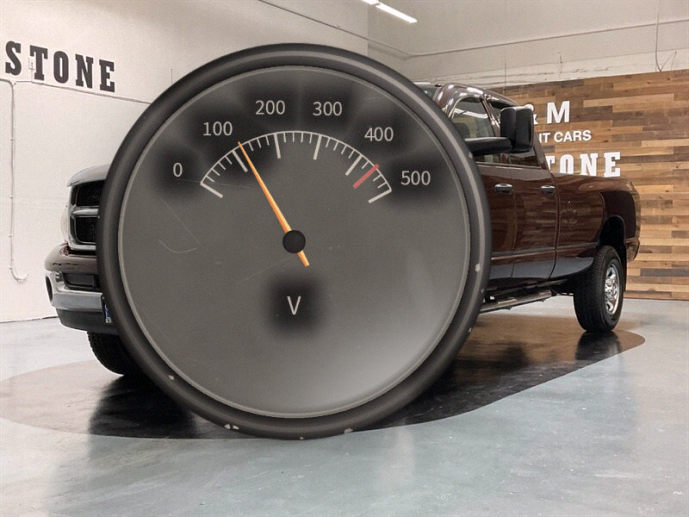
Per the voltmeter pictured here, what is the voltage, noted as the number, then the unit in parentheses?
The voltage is 120 (V)
